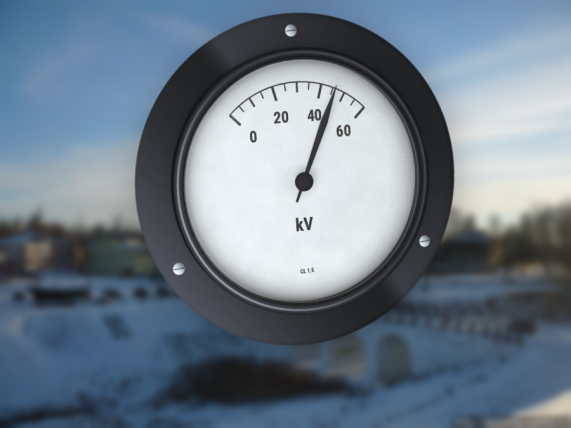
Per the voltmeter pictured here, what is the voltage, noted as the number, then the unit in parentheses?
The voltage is 45 (kV)
